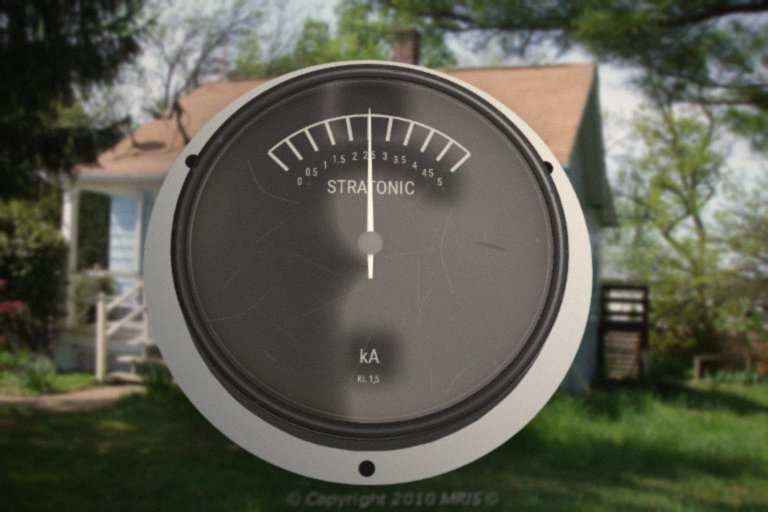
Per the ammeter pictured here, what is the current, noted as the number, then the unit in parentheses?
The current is 2.5 (kA)
